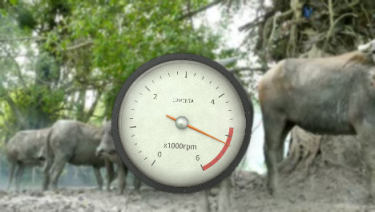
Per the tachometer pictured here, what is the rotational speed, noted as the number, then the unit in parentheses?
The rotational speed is 5200 (rpm)
